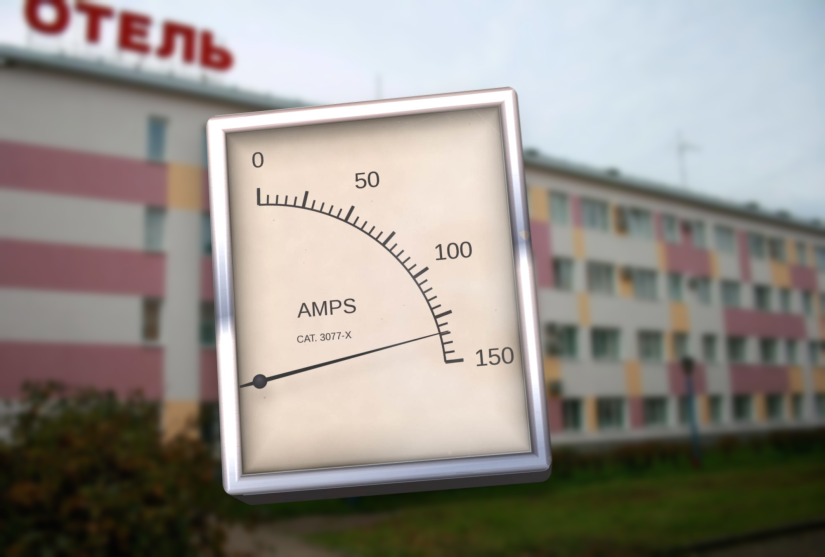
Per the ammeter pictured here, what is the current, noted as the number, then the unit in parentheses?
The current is 135 (A)
